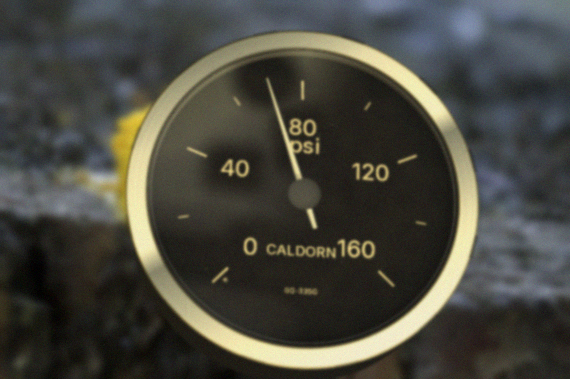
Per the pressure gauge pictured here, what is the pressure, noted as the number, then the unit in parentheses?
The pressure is 70 (psi)
